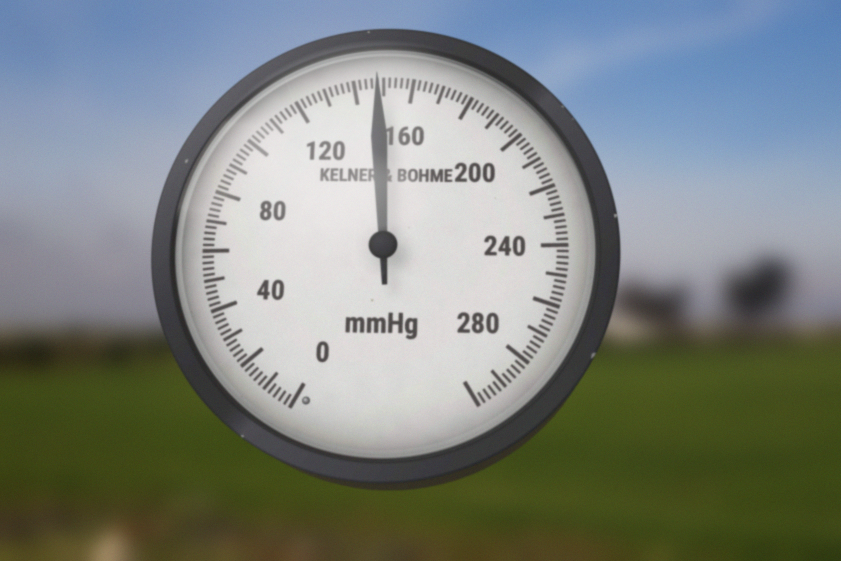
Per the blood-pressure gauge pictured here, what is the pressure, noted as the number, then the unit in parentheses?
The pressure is 148 (mmHg)
